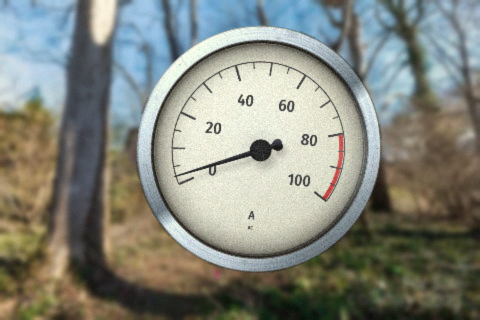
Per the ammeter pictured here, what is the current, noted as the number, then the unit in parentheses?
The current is 2.5 (A)
